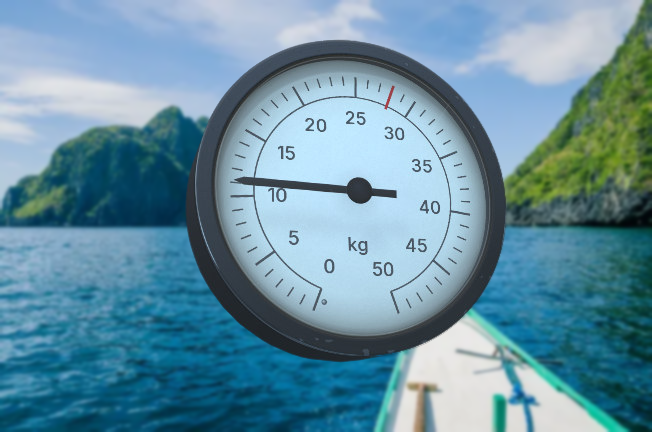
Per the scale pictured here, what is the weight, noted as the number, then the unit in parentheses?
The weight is 11 (kg)
